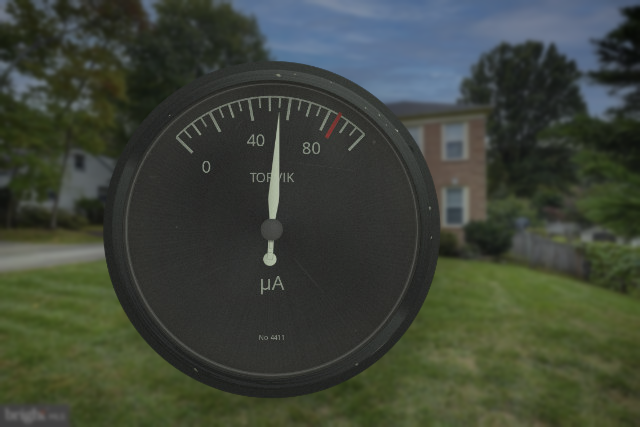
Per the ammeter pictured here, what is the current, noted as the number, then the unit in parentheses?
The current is 55 (µA)
